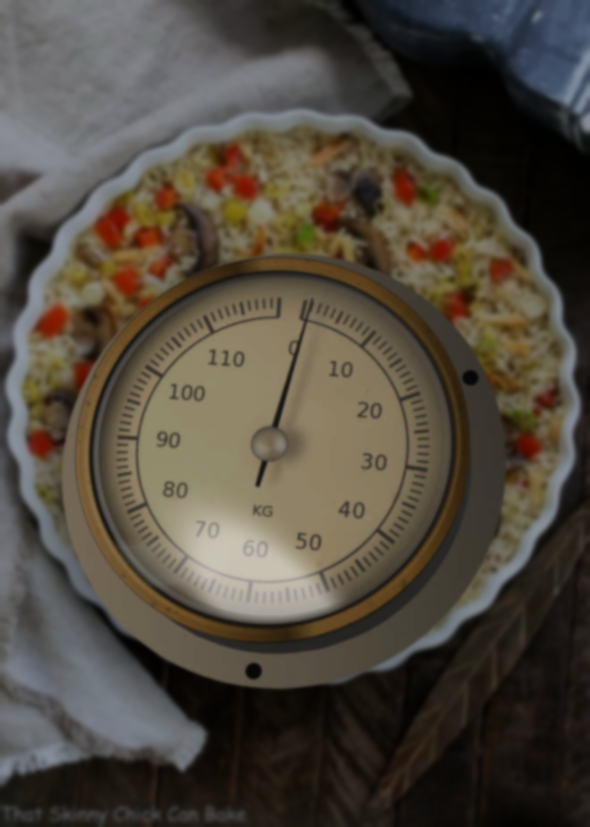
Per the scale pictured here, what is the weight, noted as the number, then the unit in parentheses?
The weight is 1 (kg)
